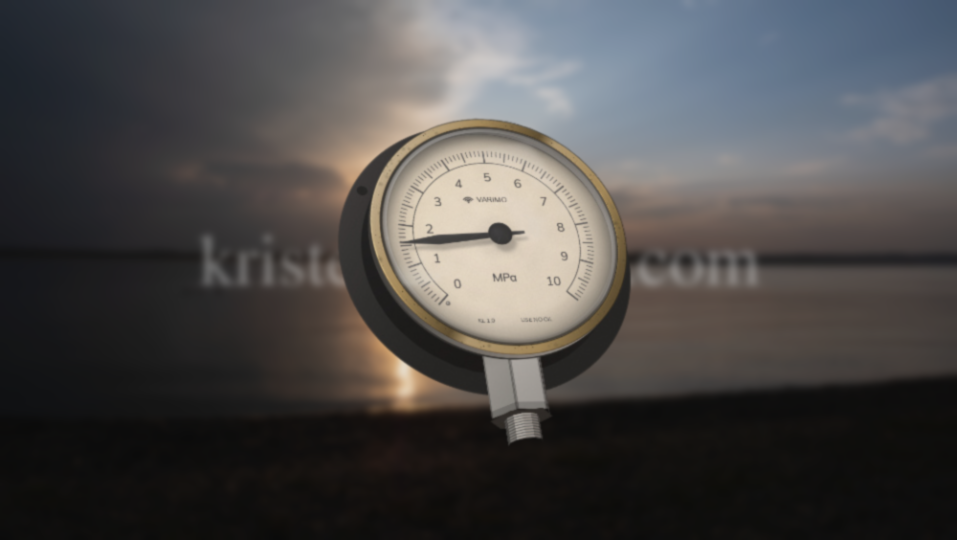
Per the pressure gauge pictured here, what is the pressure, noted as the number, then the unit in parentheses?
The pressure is 1.5 (MPa)
